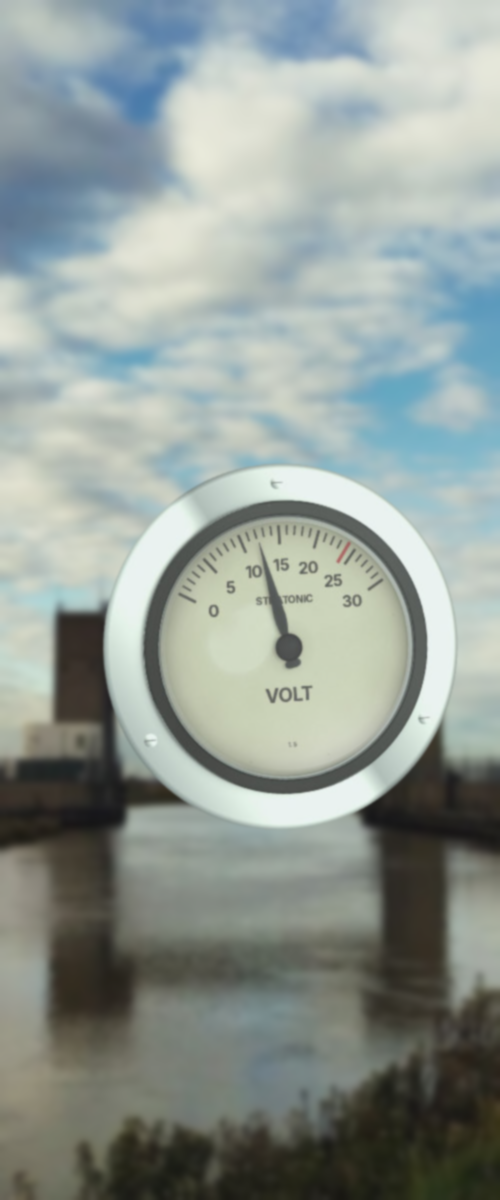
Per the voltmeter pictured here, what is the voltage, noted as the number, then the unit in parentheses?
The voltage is 12 (V)
